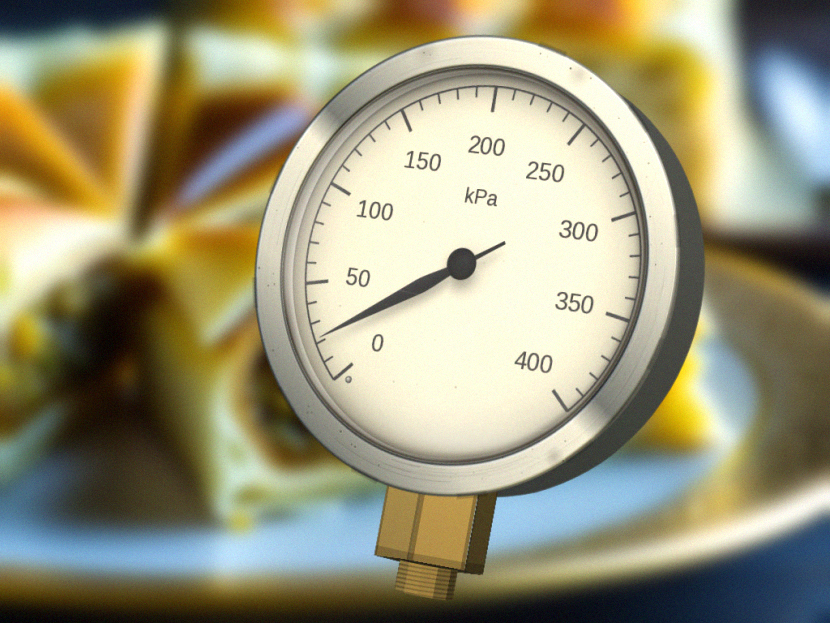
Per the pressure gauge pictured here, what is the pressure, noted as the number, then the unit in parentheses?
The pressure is 20 (kPa)
